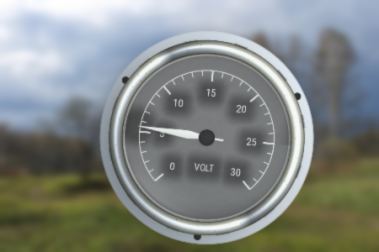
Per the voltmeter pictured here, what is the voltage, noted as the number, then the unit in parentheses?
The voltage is 5.5 (V)
